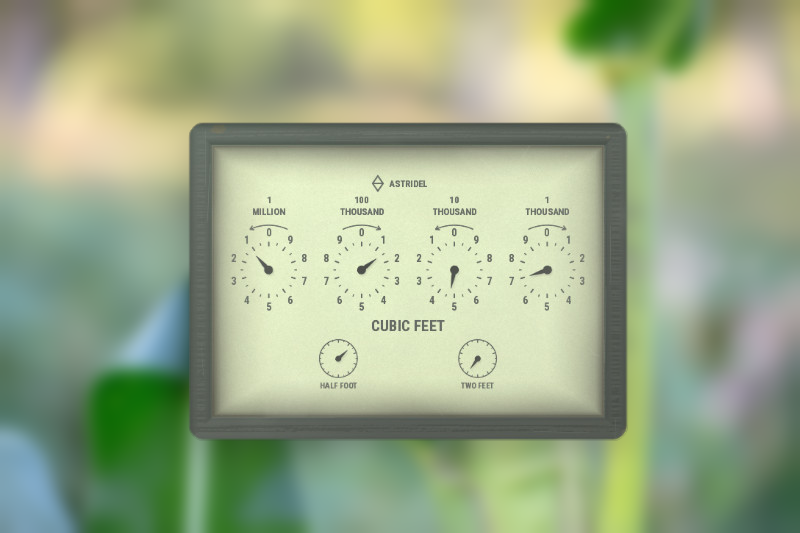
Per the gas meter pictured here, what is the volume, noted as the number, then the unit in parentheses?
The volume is 114700 (ft³)
